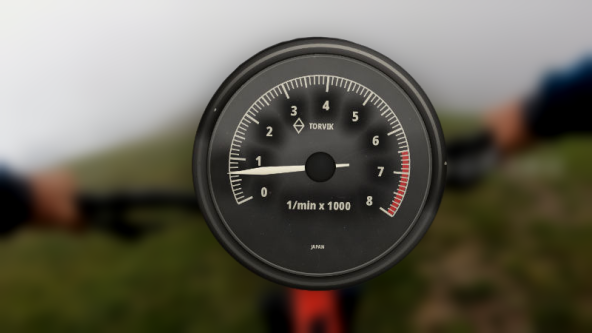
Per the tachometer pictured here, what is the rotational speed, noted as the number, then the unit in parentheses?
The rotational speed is 700 (rpm)
